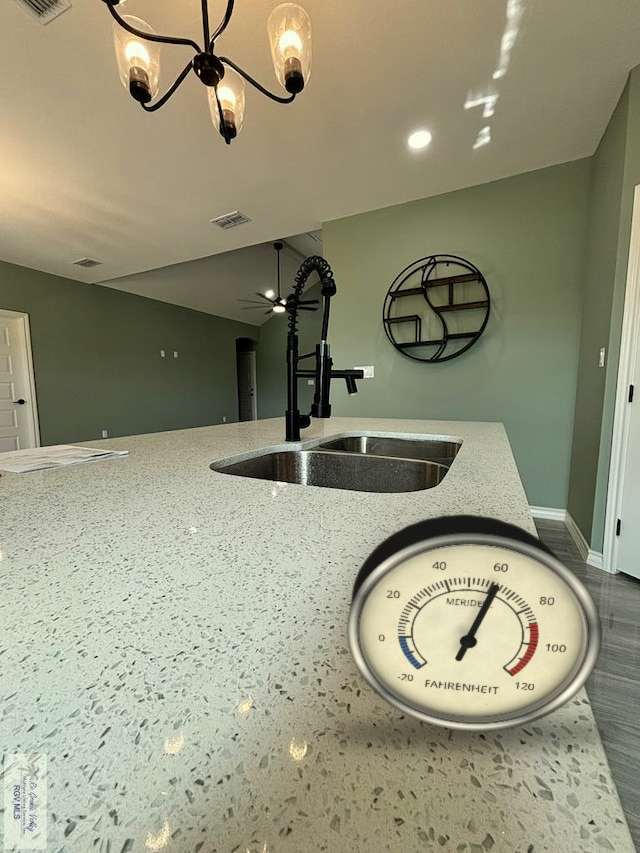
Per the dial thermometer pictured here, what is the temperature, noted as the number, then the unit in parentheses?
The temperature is 60 (°F)
